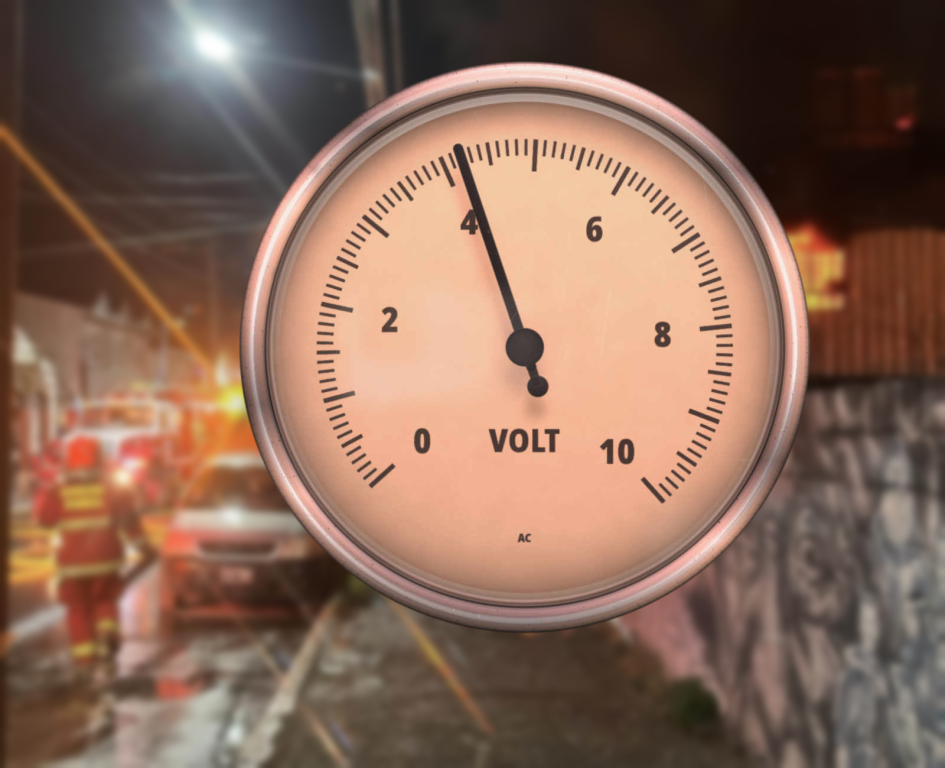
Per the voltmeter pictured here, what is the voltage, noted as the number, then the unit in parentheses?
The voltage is 4.2 (V)
